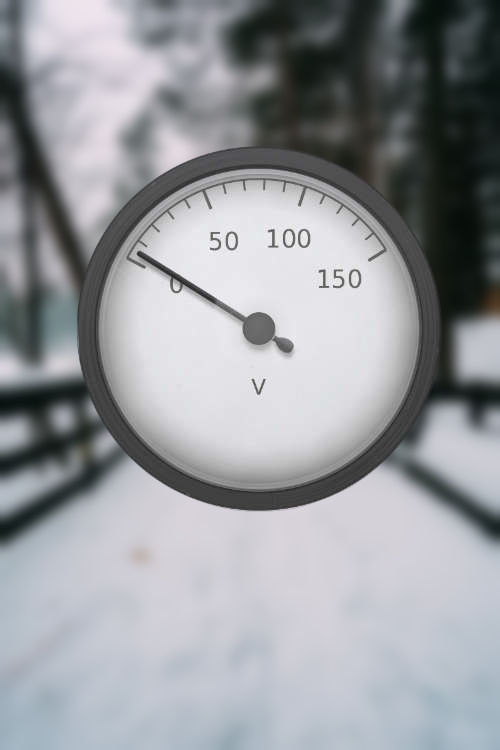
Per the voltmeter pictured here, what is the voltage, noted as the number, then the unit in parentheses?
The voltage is 5 (V)
